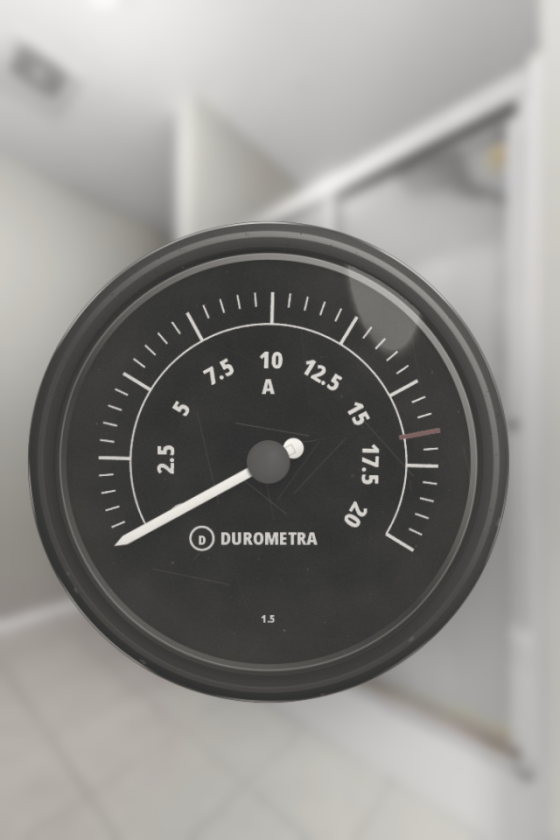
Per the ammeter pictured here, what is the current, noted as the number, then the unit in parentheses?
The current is 0 (A)
